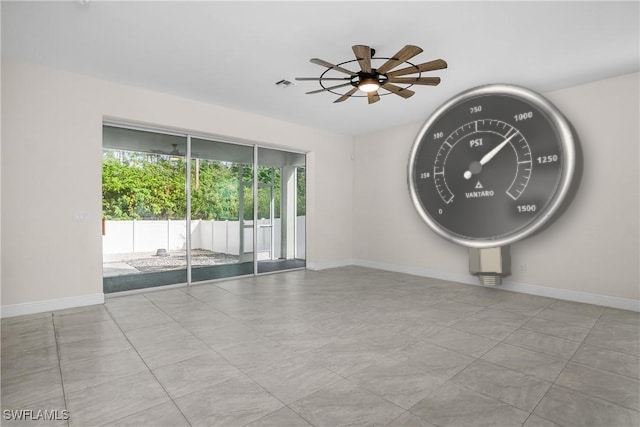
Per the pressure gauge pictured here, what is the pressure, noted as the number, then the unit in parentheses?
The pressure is 1050 (psi)
